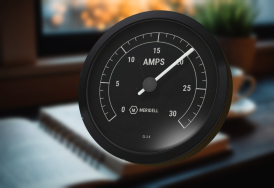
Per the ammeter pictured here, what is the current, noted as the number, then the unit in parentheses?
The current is 20 (A)
